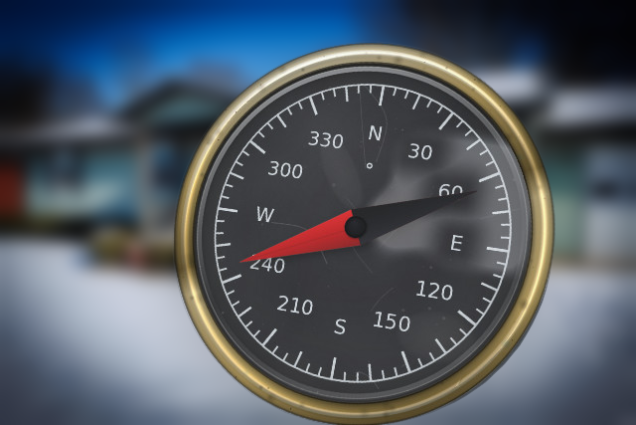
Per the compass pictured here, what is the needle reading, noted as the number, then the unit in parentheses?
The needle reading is 245 (°)
